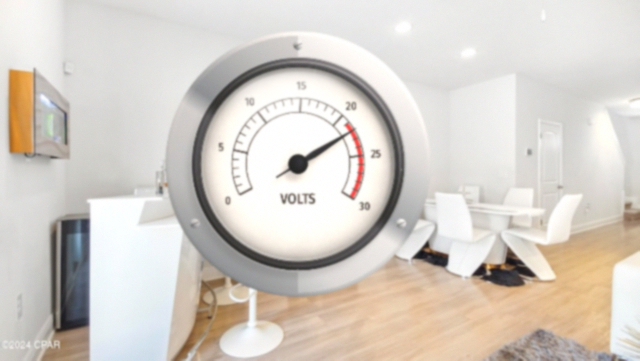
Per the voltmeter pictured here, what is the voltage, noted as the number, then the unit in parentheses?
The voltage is 22 (V)
